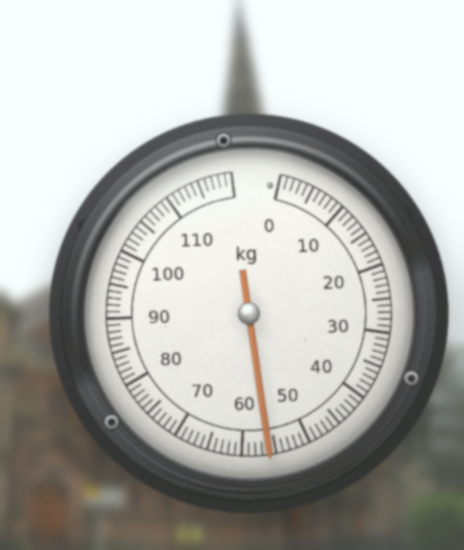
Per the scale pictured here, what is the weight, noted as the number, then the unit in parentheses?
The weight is 56 (kg)
